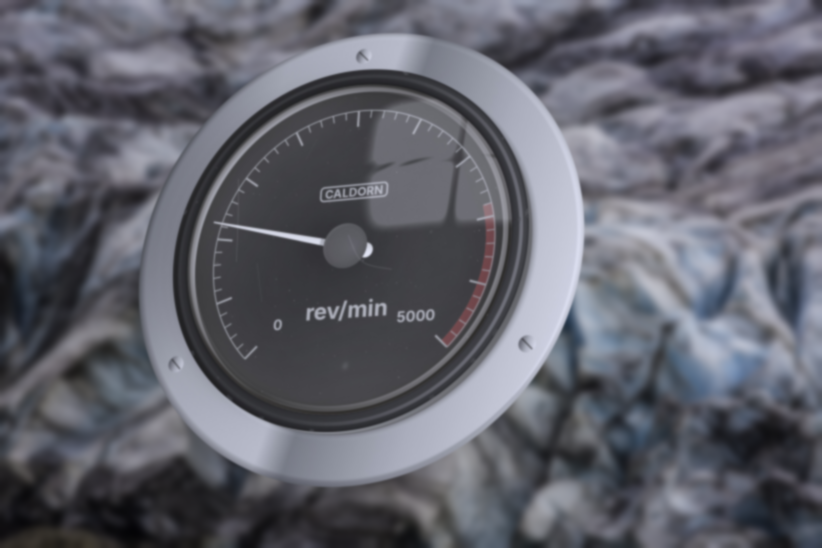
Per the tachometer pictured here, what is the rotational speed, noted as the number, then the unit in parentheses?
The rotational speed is 1100 (rpm)
